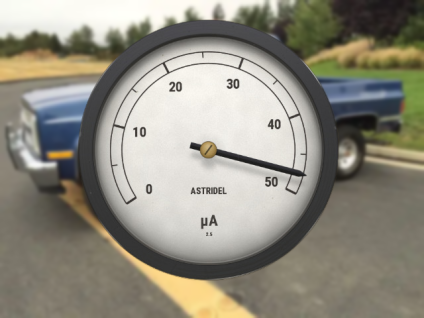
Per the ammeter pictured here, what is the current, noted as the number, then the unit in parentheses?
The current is 47.5 (µA)
